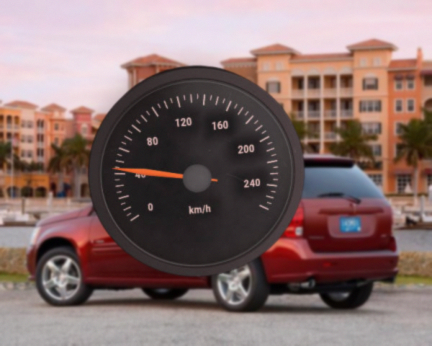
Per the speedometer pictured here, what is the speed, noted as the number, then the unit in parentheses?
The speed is 45 (km/h)
